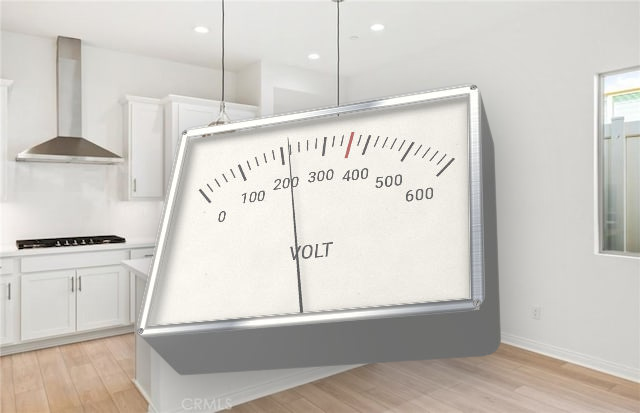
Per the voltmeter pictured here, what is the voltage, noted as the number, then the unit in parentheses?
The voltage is 220 (V)
